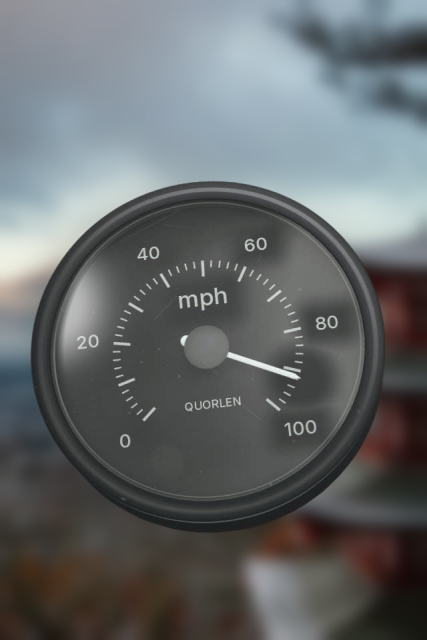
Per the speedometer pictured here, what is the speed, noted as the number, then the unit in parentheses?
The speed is 92 (mph)
